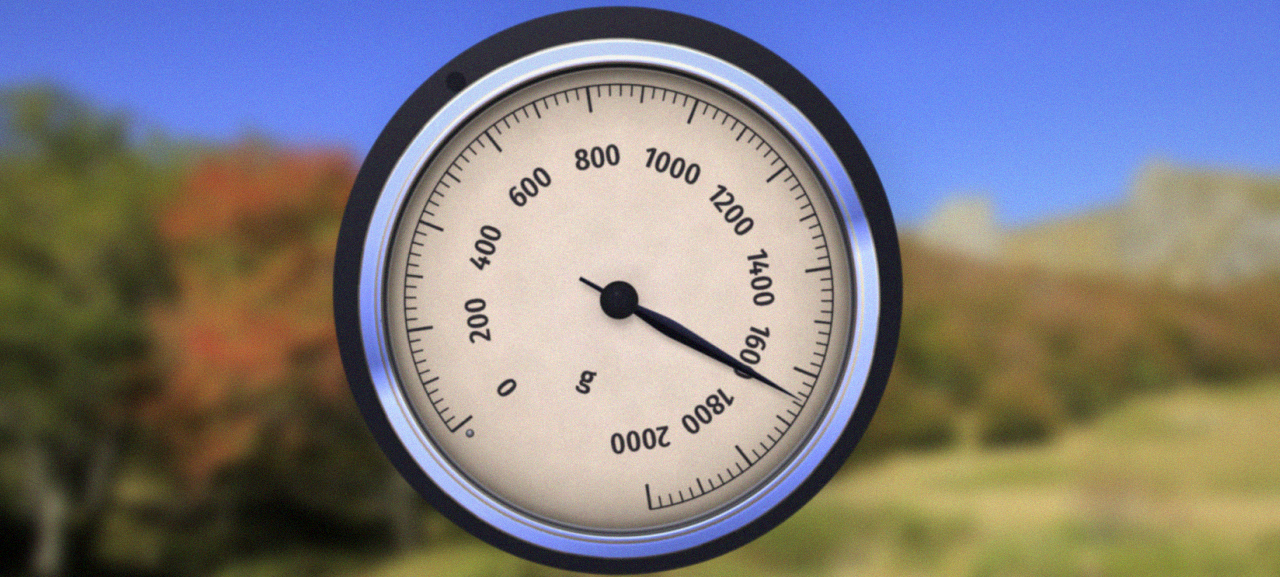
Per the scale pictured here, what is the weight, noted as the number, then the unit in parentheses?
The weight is 1650 (g)
